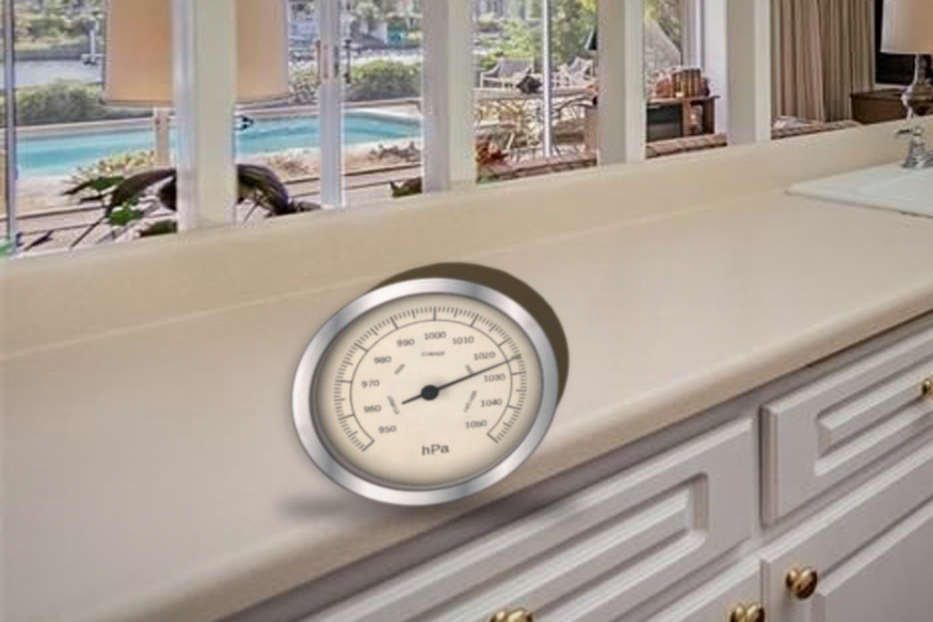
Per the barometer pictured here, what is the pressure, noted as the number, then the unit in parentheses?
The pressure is 1025 (hPa)
